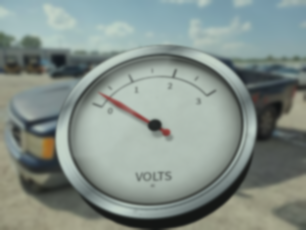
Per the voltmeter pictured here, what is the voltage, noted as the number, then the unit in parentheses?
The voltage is 0.25 (V)
